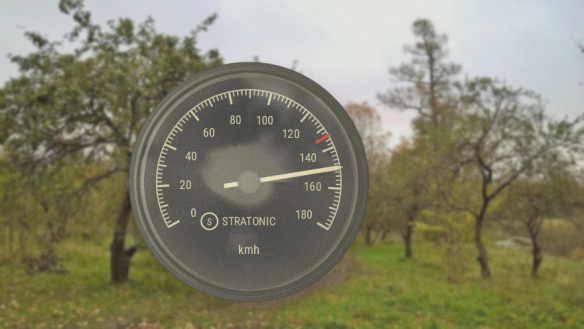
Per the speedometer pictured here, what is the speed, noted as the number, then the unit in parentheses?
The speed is 150 (km/h)
